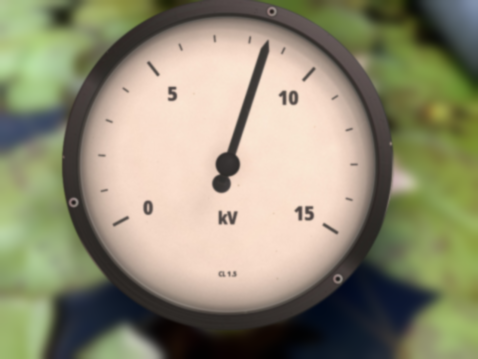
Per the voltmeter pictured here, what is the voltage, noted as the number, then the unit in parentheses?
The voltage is 8.5 (kV)
